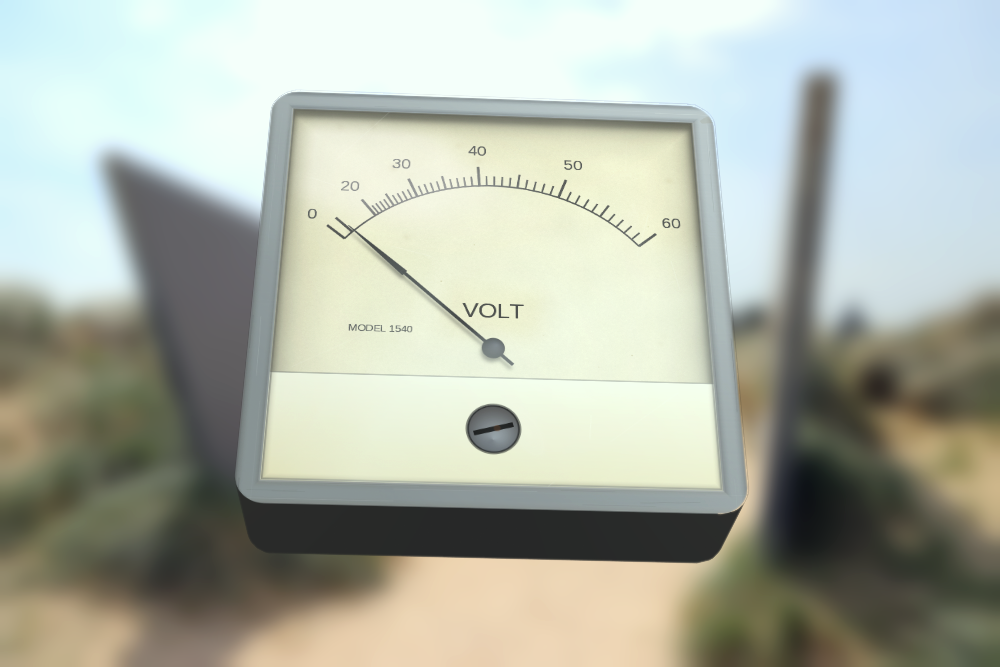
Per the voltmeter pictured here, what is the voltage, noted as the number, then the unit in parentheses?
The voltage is 10 (V)
